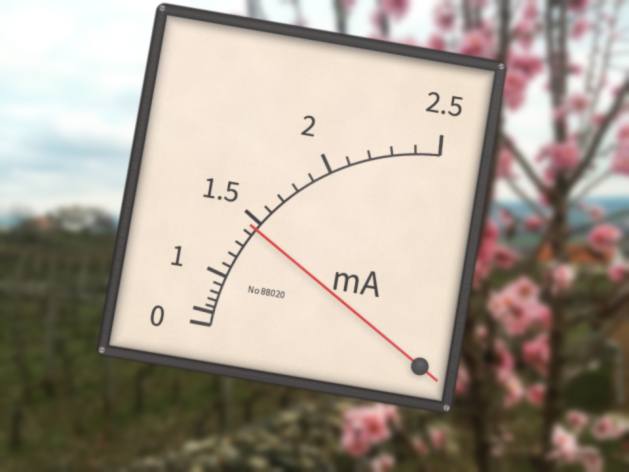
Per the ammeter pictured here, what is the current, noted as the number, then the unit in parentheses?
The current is 1.45 (mA)
